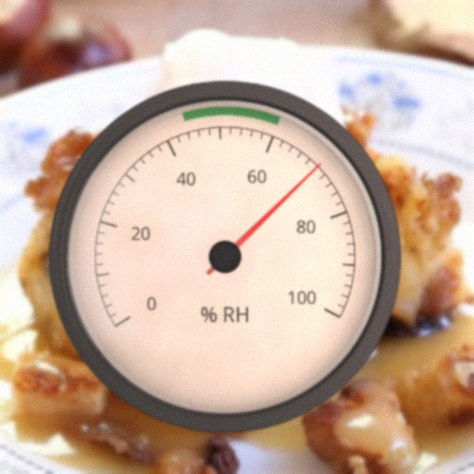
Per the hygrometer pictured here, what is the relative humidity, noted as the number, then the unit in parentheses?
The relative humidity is 70 (%)
